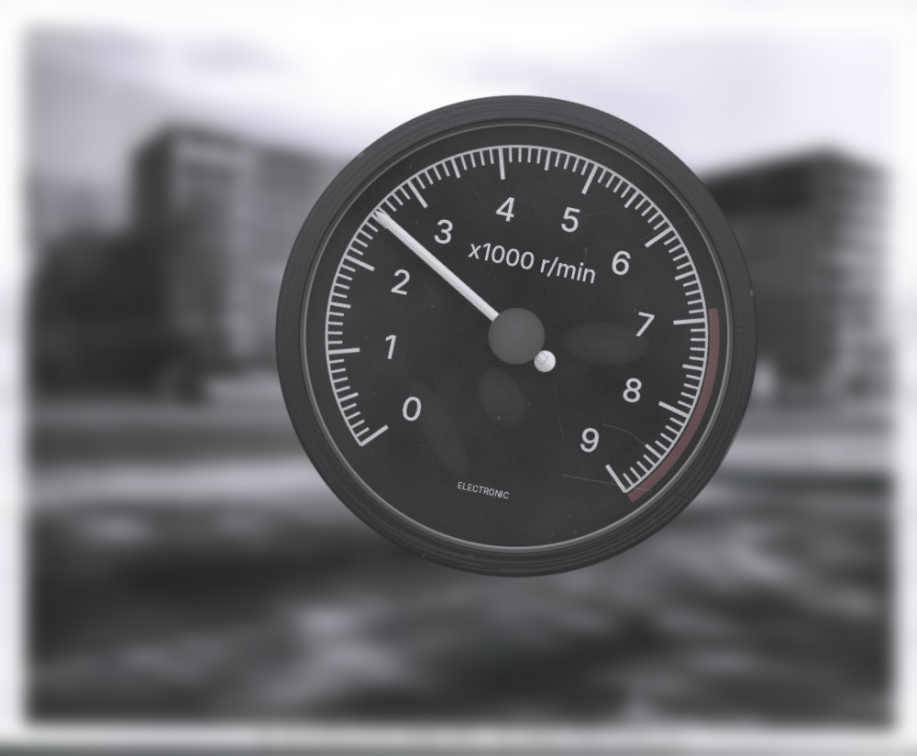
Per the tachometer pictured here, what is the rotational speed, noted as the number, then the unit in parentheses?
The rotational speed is 2550 (rpm)
